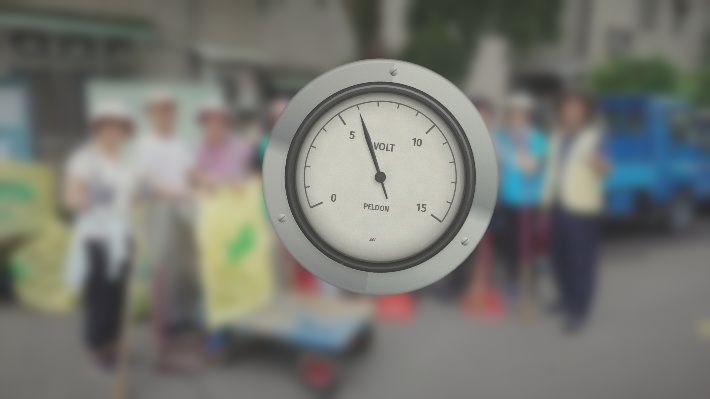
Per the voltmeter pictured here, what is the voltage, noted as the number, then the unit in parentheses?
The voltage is 6 (V)
